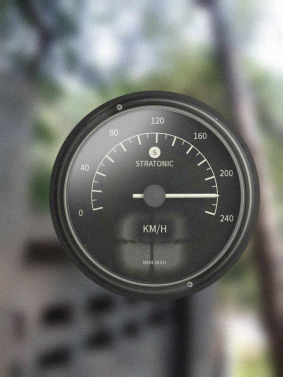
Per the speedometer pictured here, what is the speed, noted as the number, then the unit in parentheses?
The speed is 220 (km/h)
